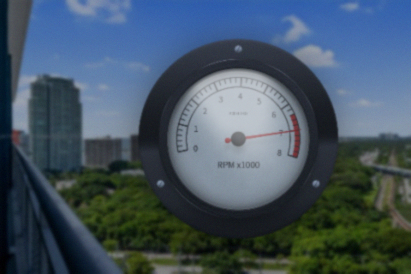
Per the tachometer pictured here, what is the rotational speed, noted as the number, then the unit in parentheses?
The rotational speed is 7000 (rpm)
